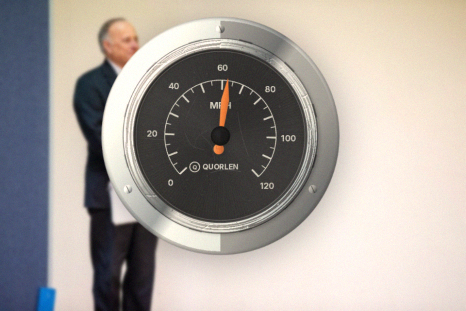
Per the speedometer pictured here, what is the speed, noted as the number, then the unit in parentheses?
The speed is 62.5 (mph)
